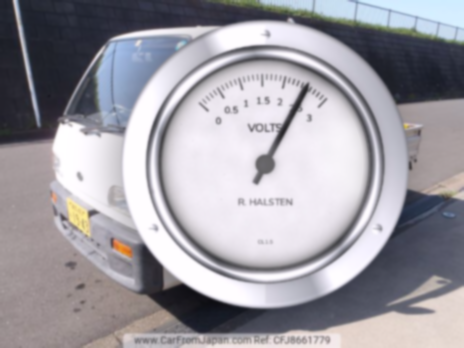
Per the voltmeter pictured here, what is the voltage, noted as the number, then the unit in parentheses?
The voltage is 2.5 (V)
